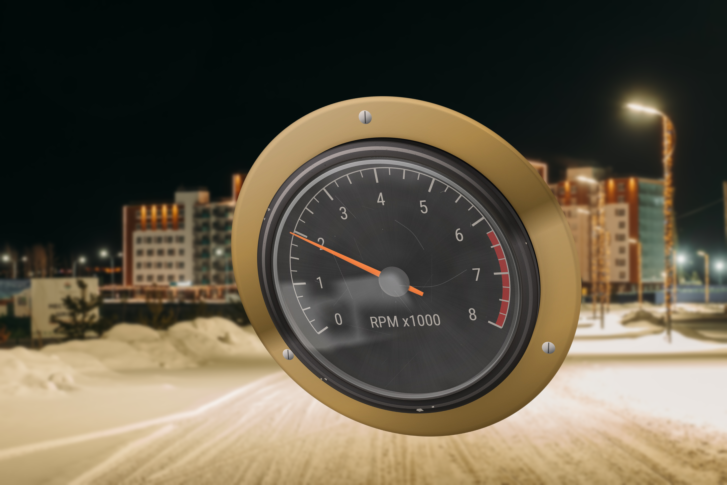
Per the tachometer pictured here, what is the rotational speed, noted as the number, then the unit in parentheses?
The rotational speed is 2000 (rpm)
